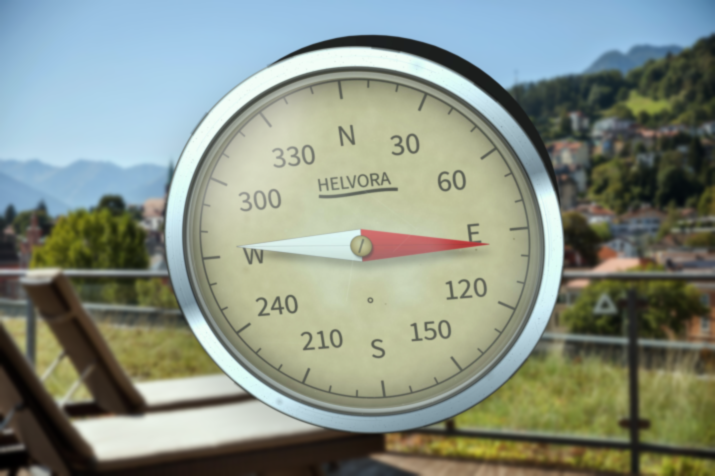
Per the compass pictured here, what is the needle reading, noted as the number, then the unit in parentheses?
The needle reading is 95 (°)
